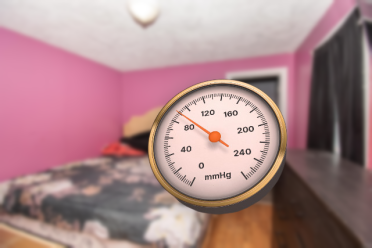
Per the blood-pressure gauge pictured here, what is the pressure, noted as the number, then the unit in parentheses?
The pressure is 90 (mmHg)
